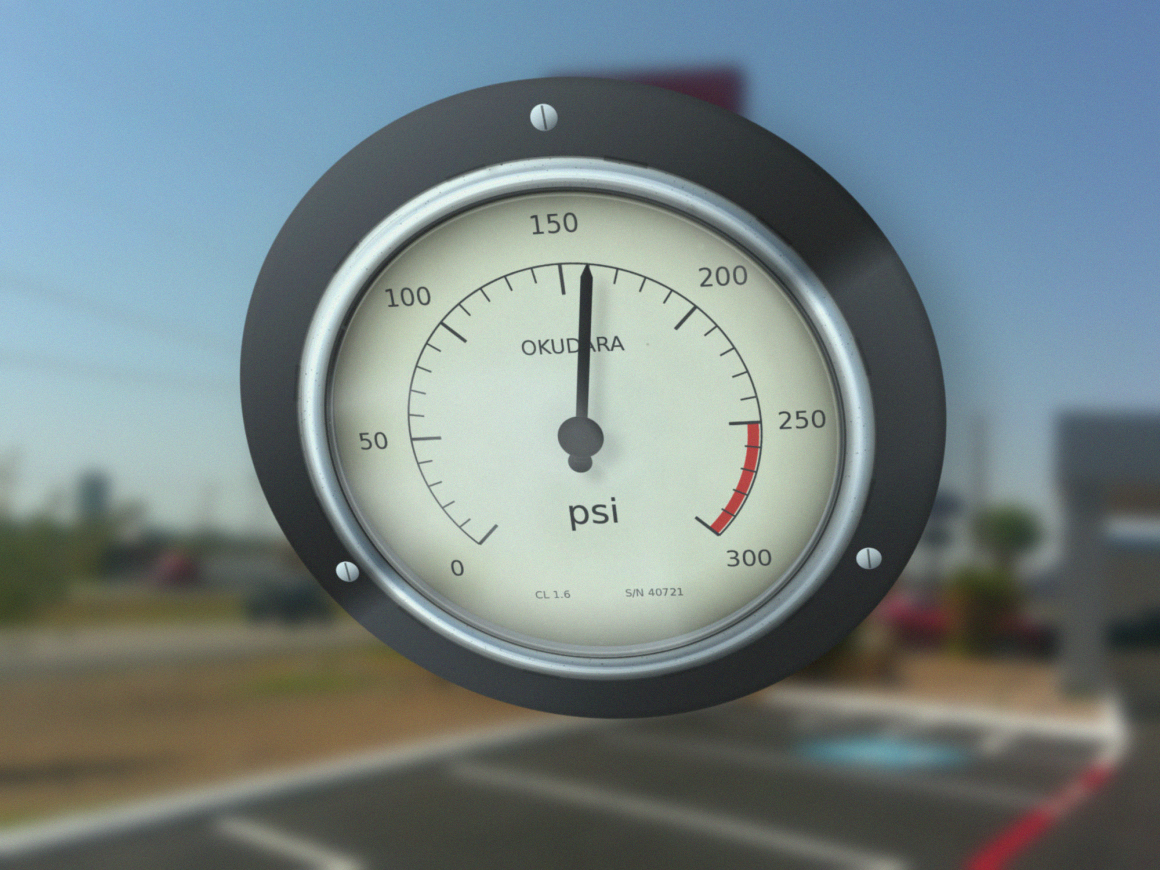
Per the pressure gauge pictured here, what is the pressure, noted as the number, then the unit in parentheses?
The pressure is 160 (psi)
